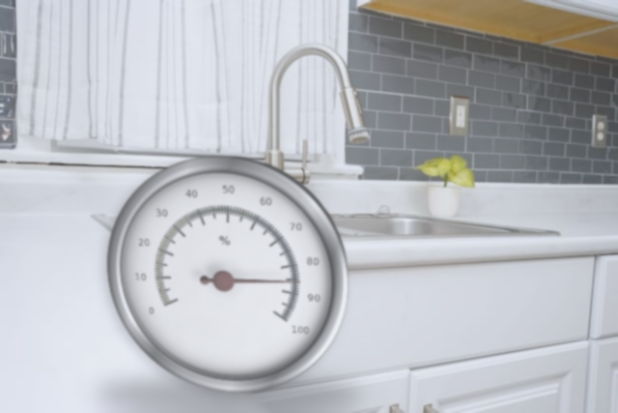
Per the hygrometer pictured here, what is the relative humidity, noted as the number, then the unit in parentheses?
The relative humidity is 85 (%)
